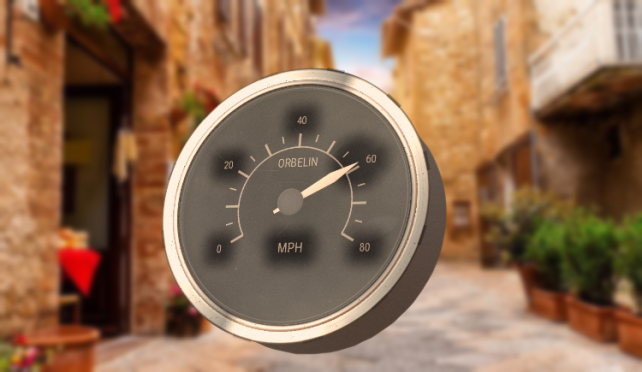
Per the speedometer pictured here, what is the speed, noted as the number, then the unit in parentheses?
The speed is 60 (mph)
